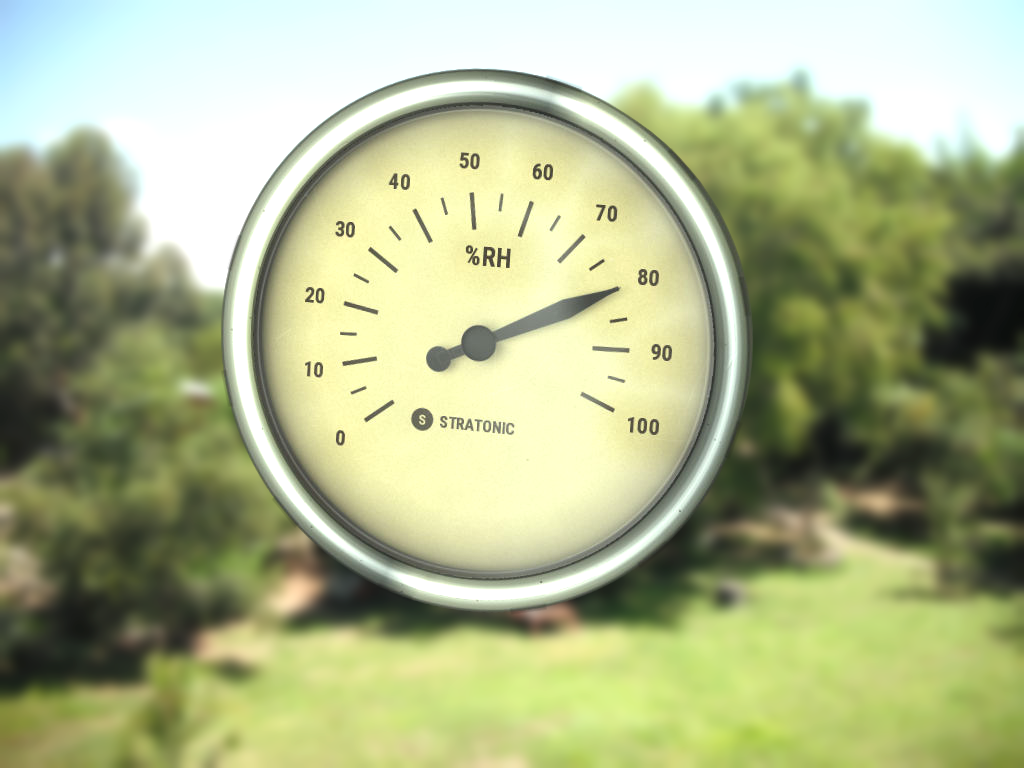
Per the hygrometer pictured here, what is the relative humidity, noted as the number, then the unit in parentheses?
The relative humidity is 80 (%)
